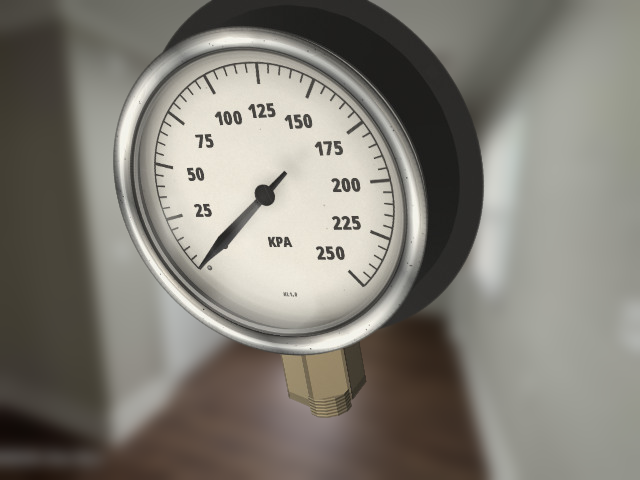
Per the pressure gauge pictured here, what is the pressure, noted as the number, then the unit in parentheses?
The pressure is 0 (kPa)
